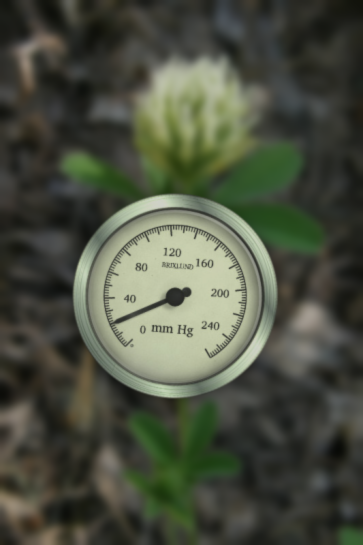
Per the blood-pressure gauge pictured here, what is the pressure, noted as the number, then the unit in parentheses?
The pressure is 20 (mmHg)
